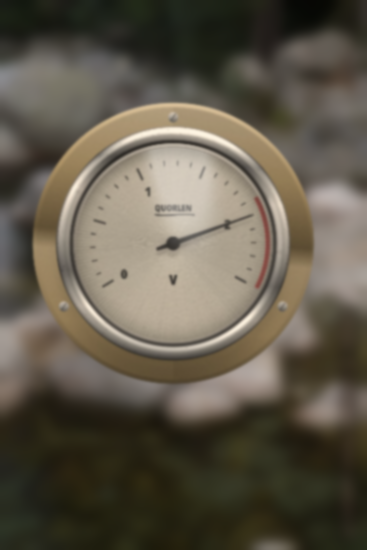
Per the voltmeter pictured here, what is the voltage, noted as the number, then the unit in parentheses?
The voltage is 2 (V)
